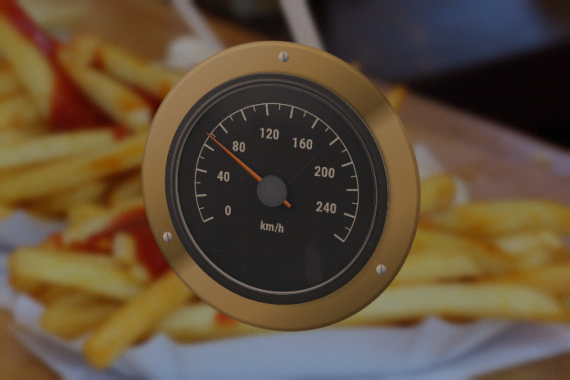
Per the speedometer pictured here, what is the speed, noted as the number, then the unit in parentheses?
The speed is 70 (km/h)
